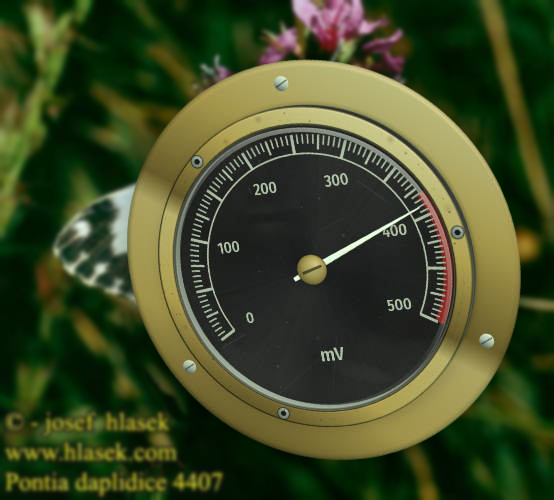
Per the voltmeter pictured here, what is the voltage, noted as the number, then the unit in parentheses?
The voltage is 390 (mV)
